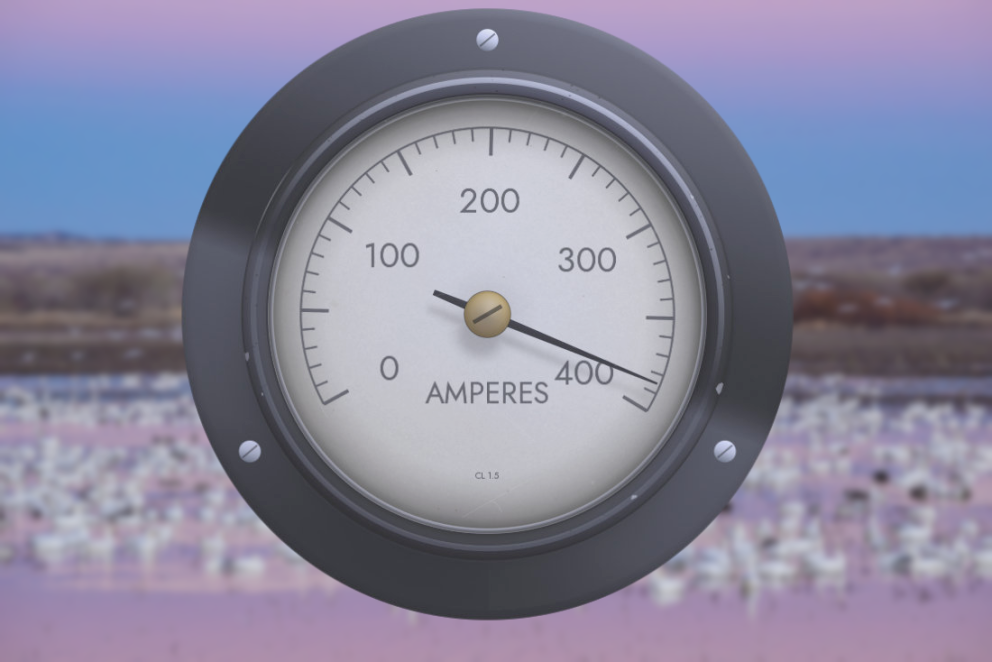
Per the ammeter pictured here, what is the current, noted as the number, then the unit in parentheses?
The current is 385 (A)
